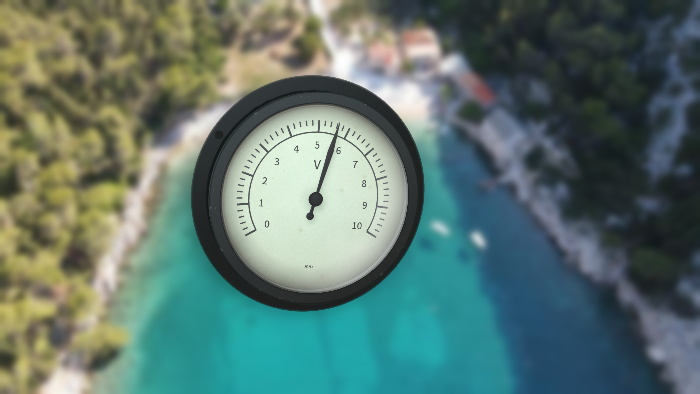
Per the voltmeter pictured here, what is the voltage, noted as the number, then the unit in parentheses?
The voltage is 5.6 (V)
